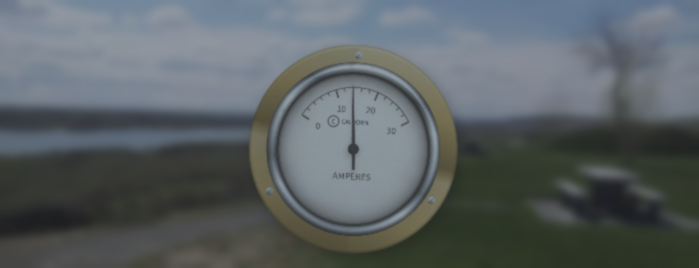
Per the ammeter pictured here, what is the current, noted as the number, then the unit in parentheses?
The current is 14 (A)
